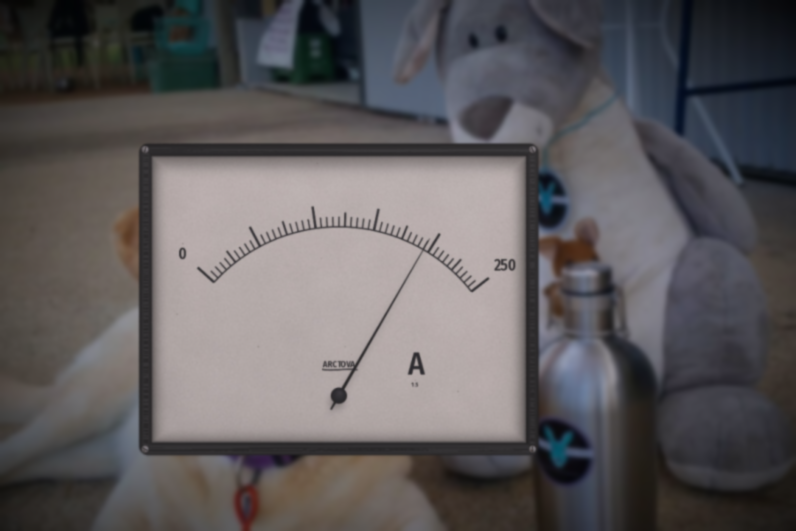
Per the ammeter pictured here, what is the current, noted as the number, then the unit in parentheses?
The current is 195 (A)
